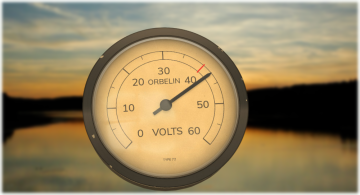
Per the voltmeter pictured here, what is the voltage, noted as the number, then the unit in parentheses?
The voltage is 42.5 (V)
